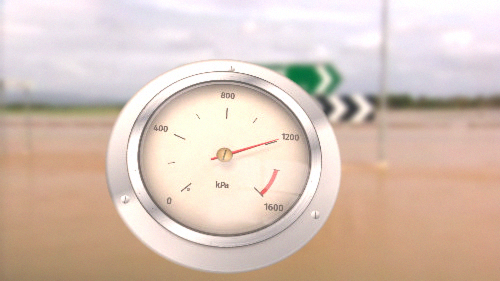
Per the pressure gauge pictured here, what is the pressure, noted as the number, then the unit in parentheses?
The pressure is 1200 (kPa)
